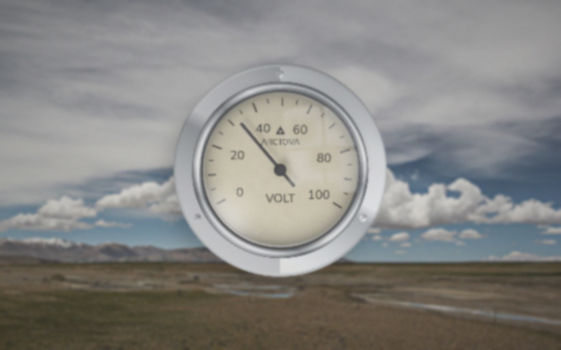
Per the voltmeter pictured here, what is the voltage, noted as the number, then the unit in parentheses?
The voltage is 32.5 (V)
